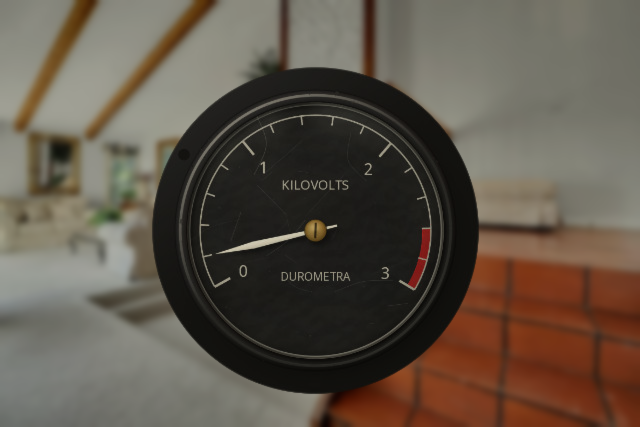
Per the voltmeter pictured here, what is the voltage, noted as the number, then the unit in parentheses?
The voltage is 0.2 (kV)
